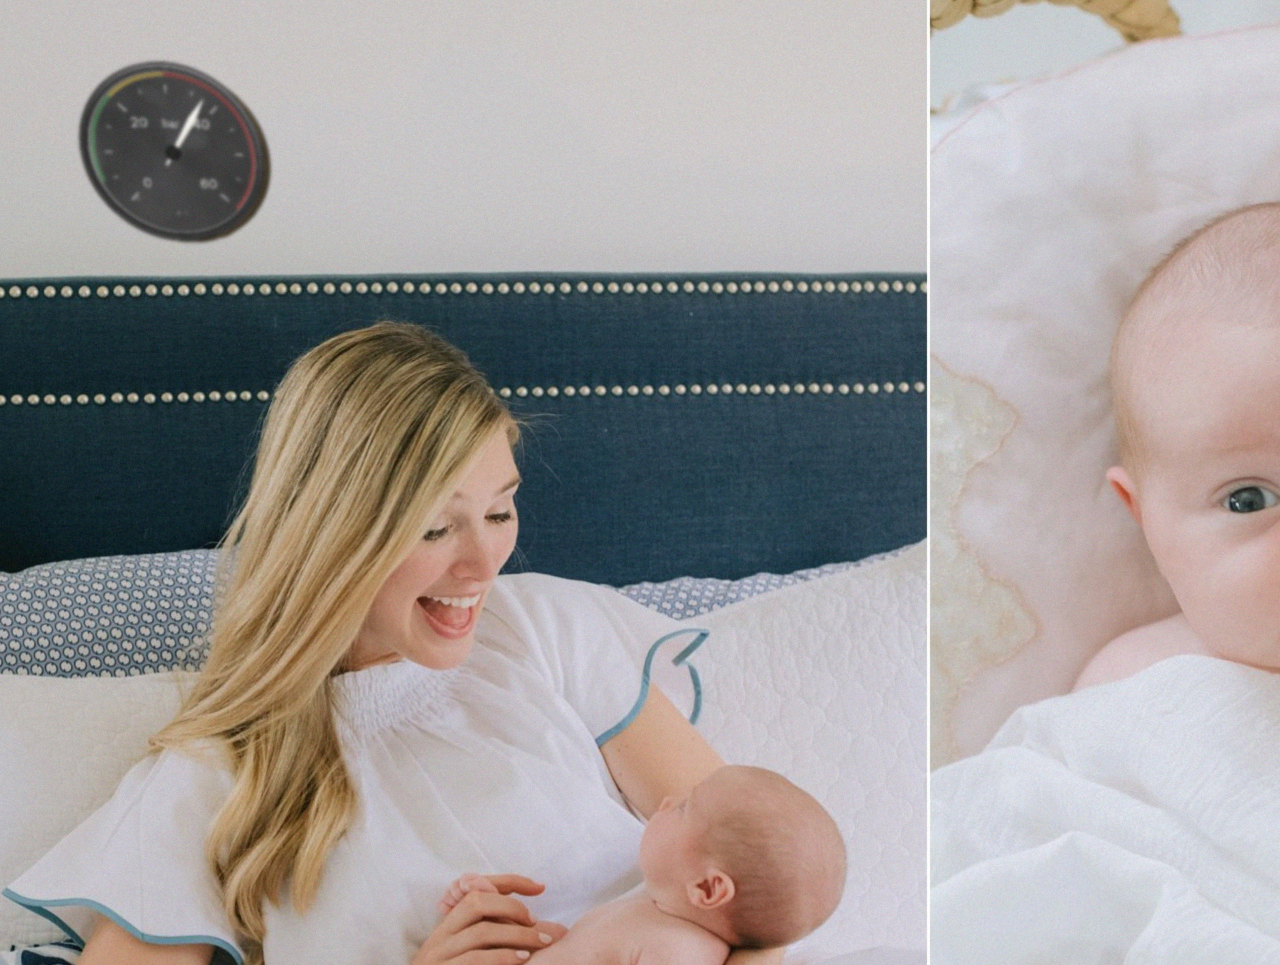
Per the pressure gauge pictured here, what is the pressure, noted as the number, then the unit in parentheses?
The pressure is 37.5 (bar)
